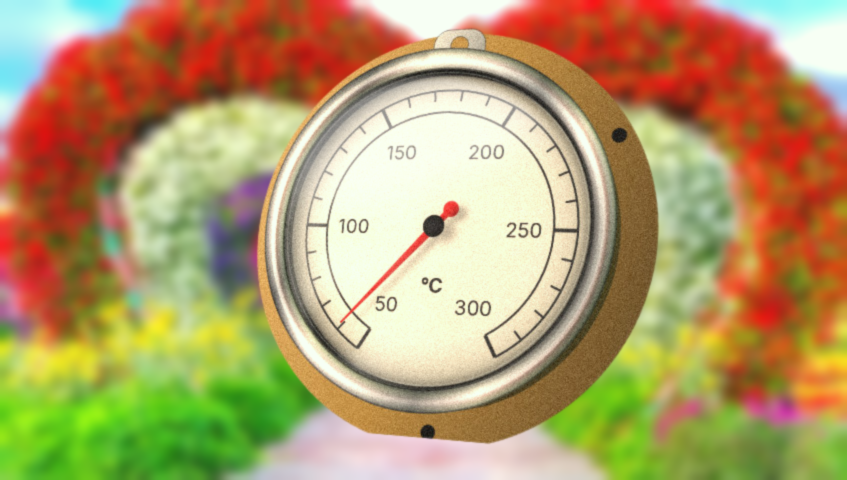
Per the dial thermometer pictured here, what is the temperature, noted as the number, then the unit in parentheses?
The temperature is 60 (°C)
